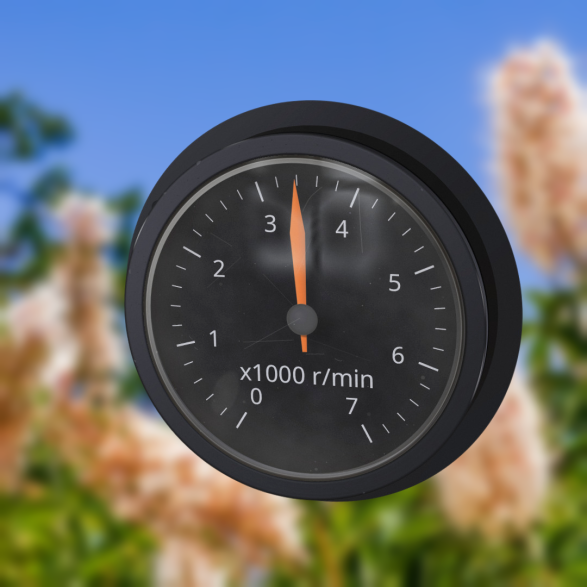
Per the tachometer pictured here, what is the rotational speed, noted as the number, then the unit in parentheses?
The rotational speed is 3400 (rpm)
